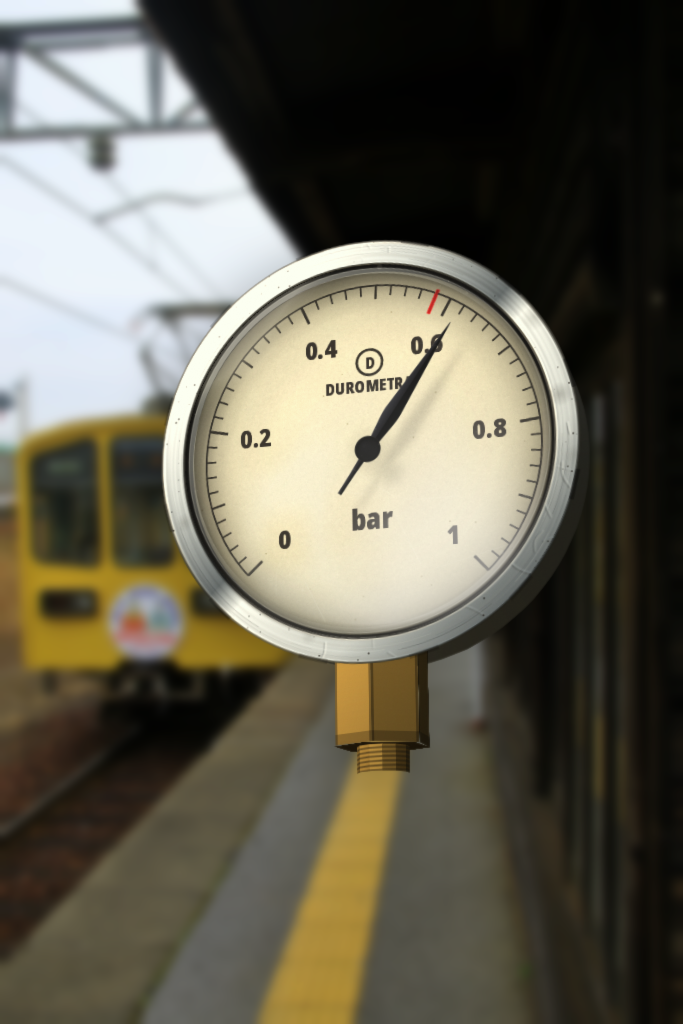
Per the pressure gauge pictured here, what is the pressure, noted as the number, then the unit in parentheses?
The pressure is 0.62 (bar)
